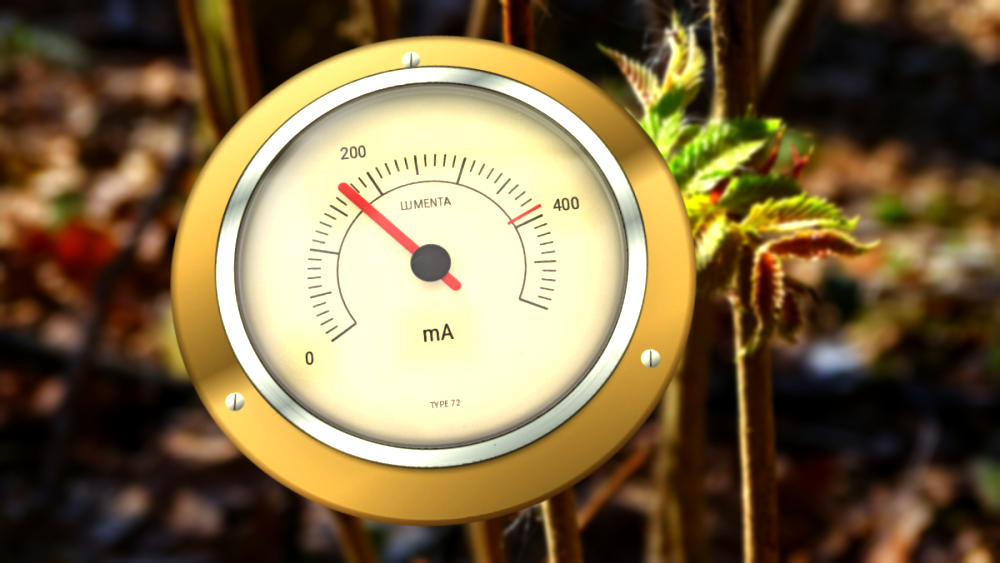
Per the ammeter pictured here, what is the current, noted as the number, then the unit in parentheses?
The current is 170 (mA)
